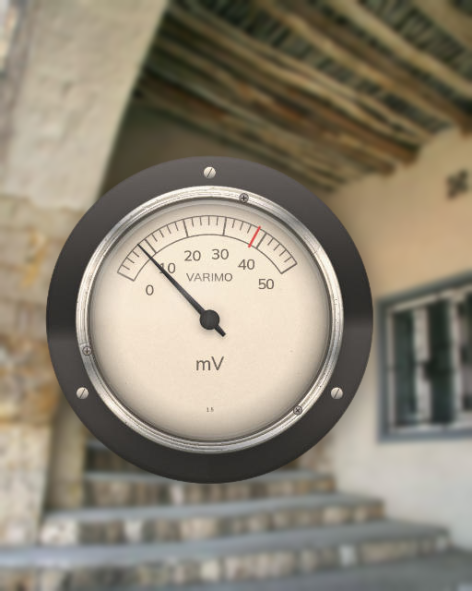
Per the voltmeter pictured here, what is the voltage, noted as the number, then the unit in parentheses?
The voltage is 8 (mV)
